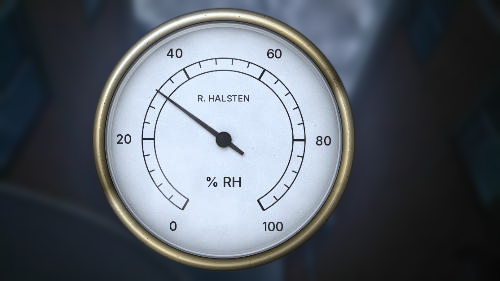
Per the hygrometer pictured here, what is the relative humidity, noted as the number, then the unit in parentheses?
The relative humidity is 32 (%)
